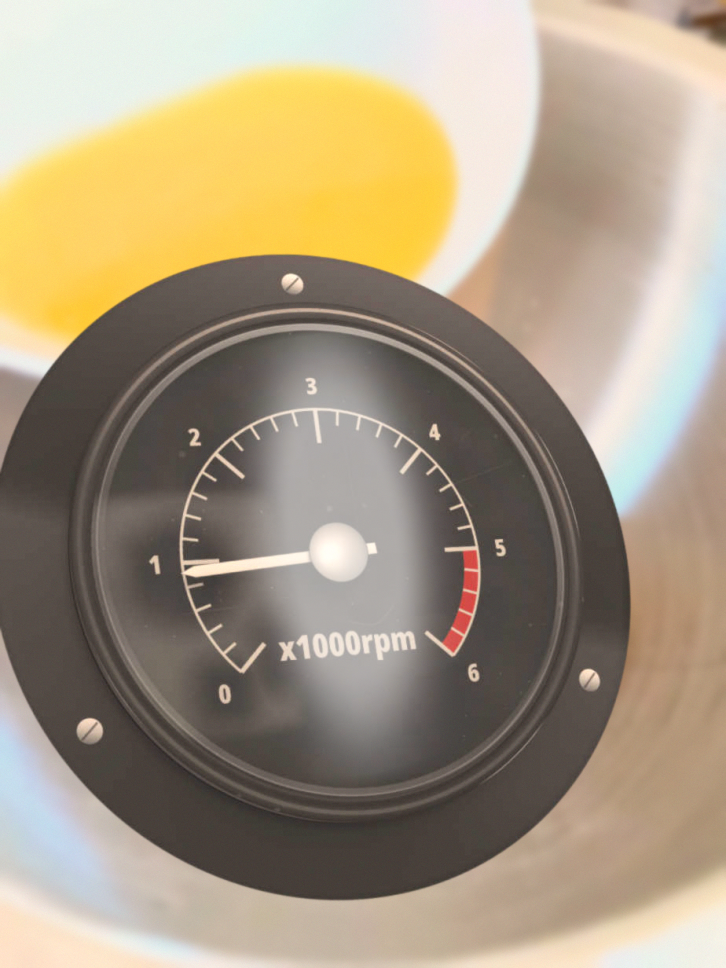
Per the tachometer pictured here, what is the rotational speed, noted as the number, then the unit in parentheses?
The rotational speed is 900 (rpm)
